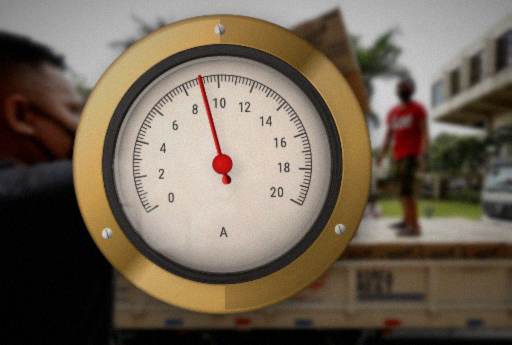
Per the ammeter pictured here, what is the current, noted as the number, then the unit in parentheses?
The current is 9 (A)
